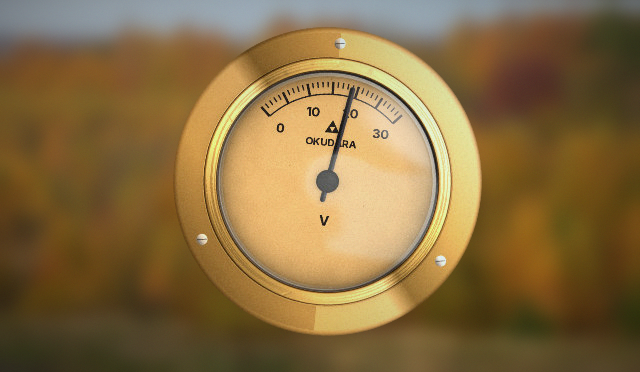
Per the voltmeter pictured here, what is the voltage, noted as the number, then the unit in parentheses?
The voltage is 19 (V)
